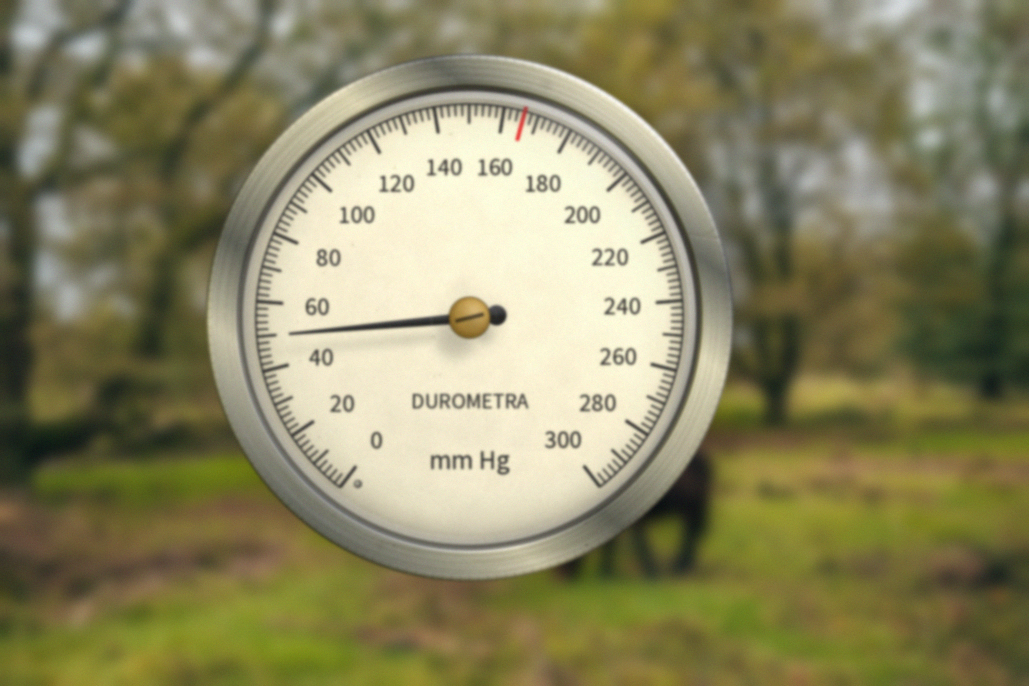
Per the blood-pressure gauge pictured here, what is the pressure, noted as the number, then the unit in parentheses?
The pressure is 50 (mmHg)
